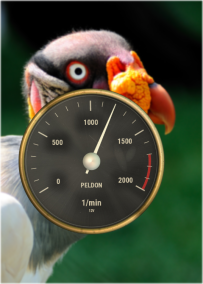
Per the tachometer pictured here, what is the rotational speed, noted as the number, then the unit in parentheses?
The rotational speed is 1200 (rpm)
